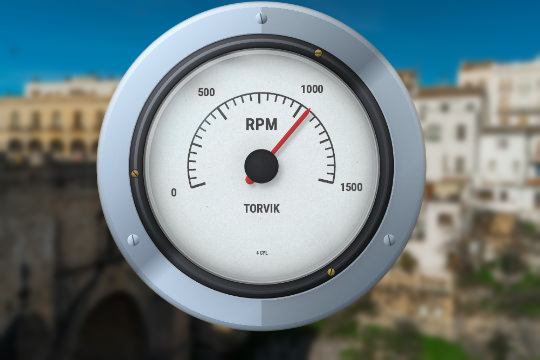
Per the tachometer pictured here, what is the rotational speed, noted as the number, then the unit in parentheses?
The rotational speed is 1050 (rpm)
